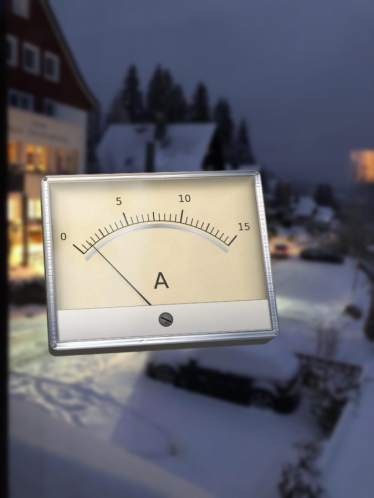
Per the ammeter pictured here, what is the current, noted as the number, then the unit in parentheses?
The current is 1 (A)
